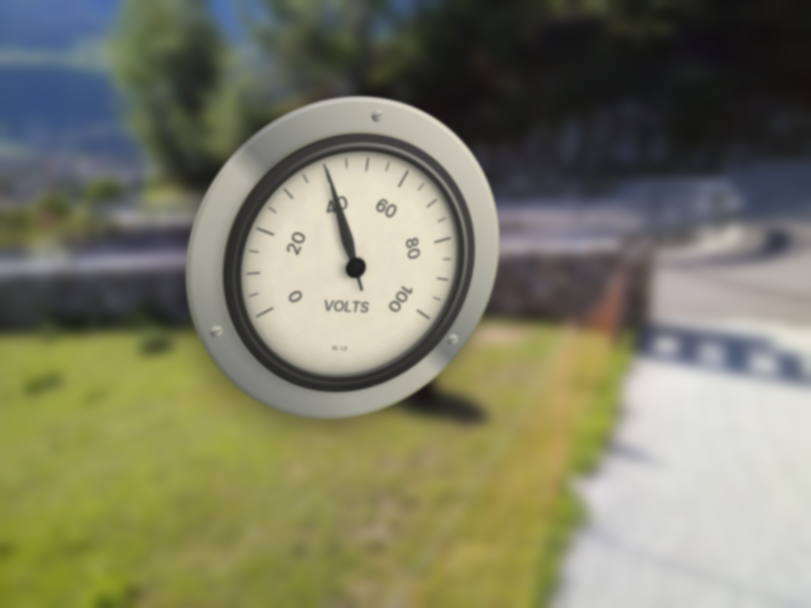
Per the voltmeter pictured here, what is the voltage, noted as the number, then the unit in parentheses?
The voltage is 40 (V)
